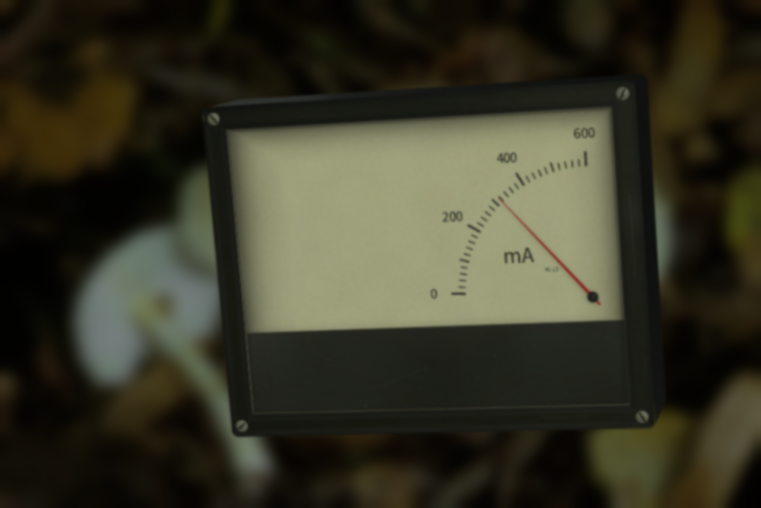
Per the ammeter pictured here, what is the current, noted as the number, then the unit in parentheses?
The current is 320 (mA)
